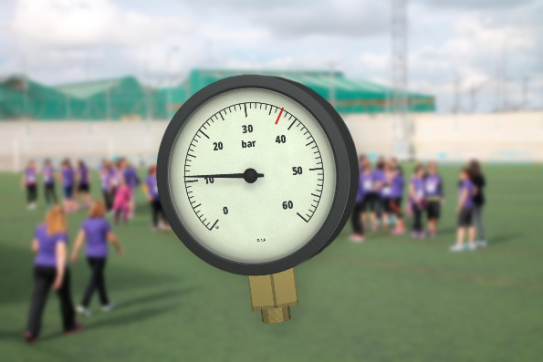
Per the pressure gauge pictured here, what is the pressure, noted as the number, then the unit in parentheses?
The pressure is 11 (bar)
